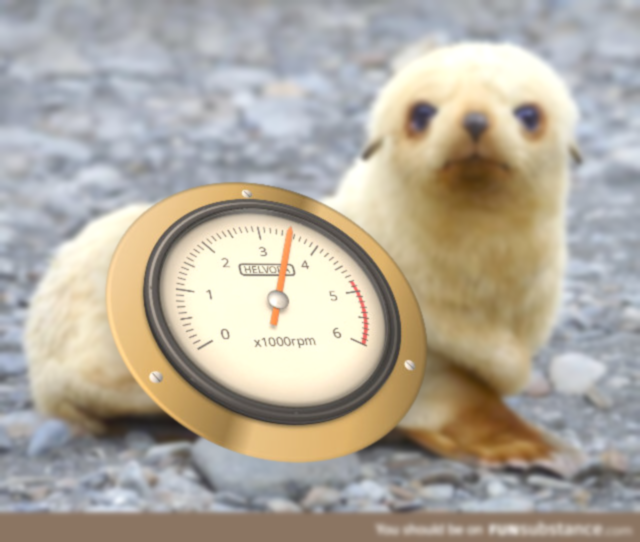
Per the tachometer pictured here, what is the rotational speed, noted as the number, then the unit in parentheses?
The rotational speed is 3500 (rpm)
